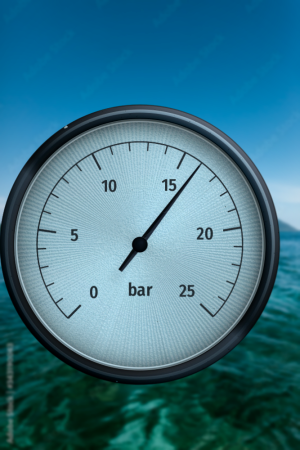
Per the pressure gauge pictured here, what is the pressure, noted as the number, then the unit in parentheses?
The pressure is 16 (bar)
